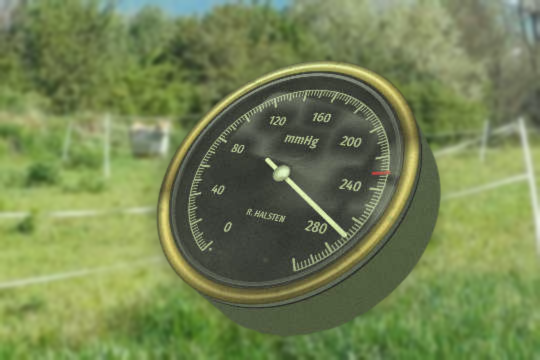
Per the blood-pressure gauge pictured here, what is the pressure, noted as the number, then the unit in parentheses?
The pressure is 270 (mmHg)
